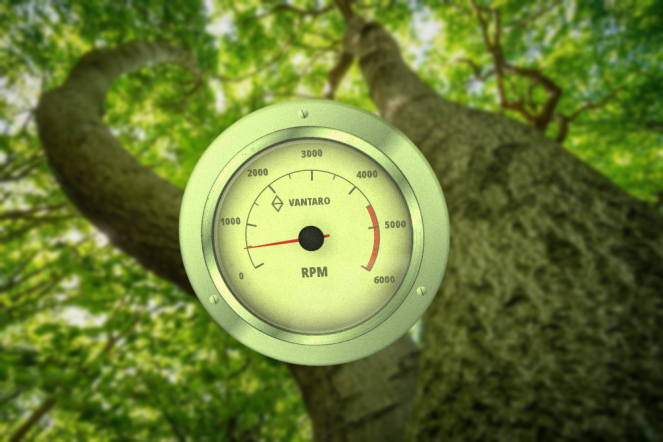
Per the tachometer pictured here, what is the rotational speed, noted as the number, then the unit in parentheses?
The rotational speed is 500 (rpm)
